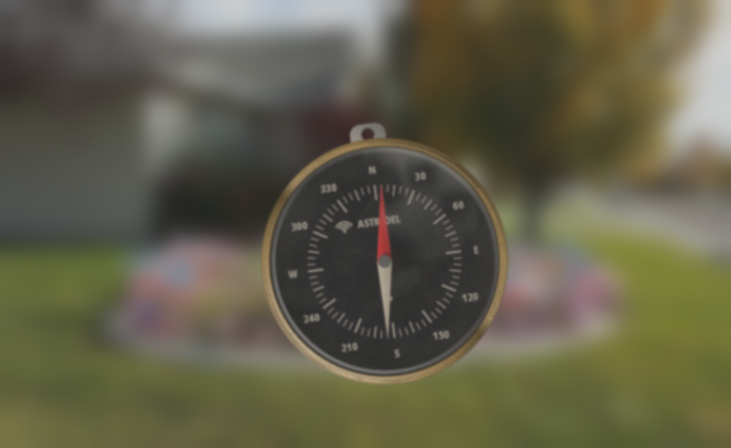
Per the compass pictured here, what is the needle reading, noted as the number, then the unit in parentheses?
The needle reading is 5 (°)
